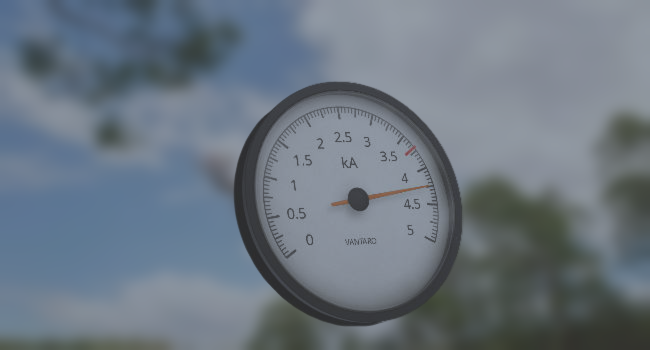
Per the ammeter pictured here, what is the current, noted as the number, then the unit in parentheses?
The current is 4.25 (kA)
